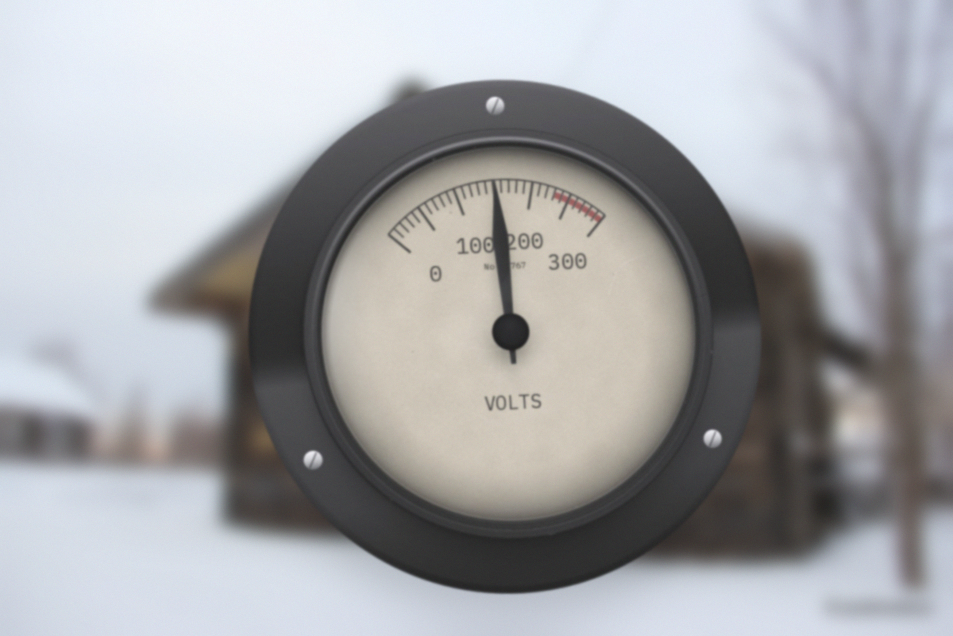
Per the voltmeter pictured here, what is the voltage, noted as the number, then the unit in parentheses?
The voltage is 150 (V)
